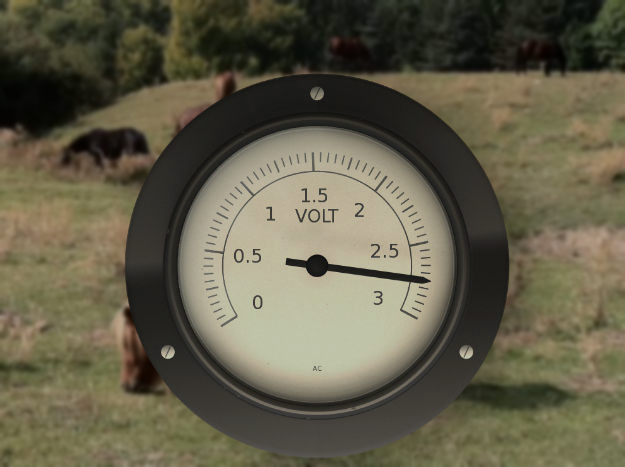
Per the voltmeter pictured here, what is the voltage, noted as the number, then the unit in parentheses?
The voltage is 2.75 (V)
